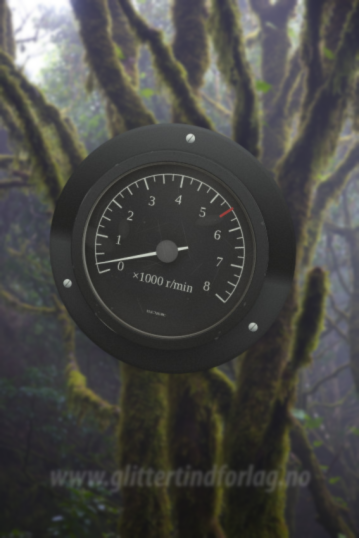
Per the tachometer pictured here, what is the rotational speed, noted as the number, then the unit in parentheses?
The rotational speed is 250 (rpm)
